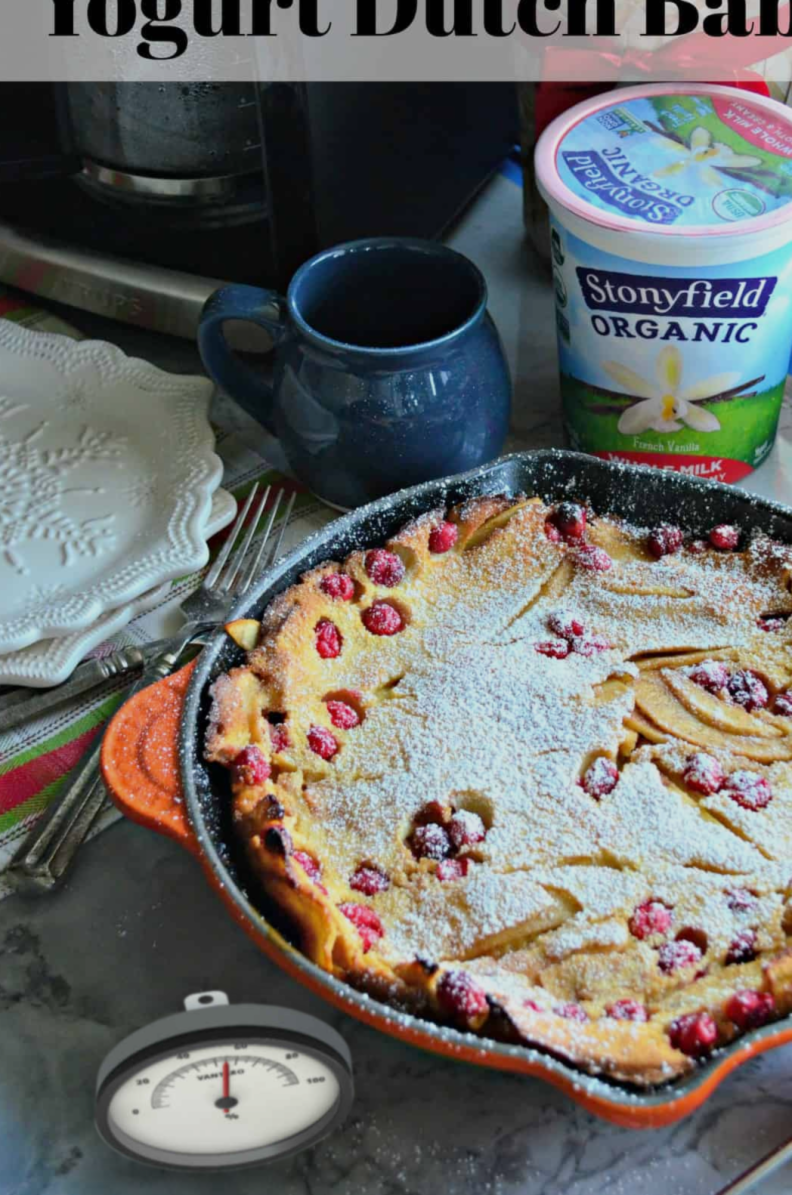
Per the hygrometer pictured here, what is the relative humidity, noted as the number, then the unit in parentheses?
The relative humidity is 55 (%)
